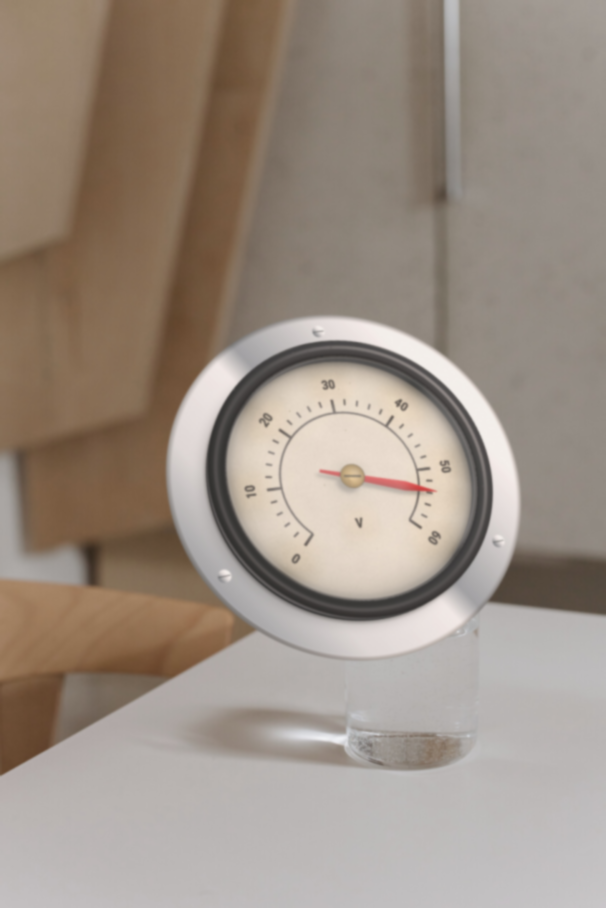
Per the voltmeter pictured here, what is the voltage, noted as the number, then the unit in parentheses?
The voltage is 54 (V)
